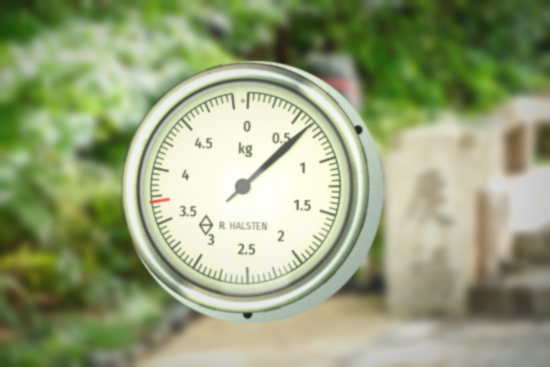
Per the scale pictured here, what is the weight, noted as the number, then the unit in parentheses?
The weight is 0.65 (kg)
